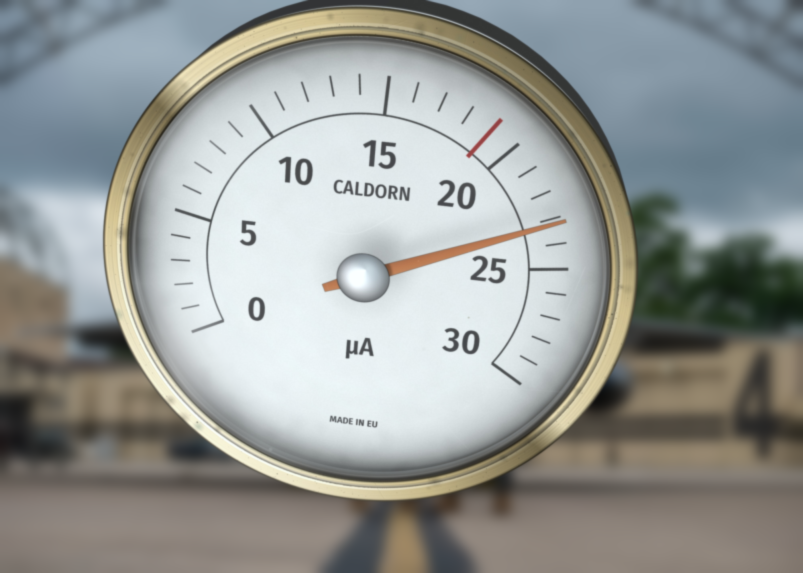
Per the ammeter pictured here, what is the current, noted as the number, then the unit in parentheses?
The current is 23 (µA)
